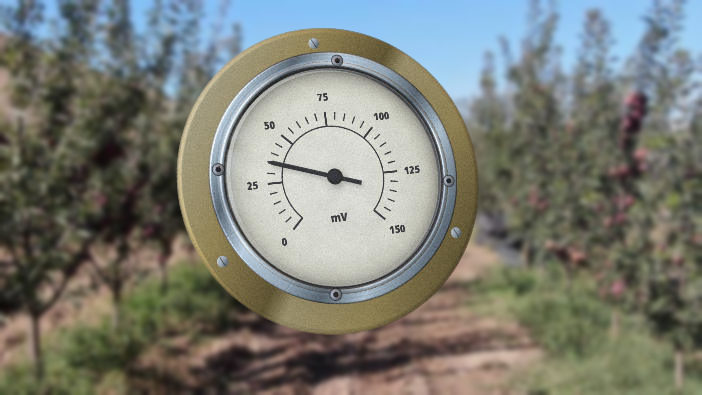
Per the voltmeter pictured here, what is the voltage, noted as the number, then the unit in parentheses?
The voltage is 35 (mV)
